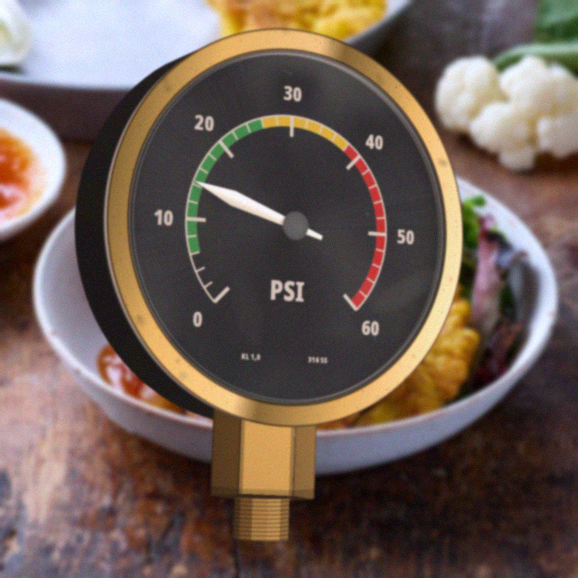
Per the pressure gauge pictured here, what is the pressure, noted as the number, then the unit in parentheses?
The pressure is 14 (psi)
